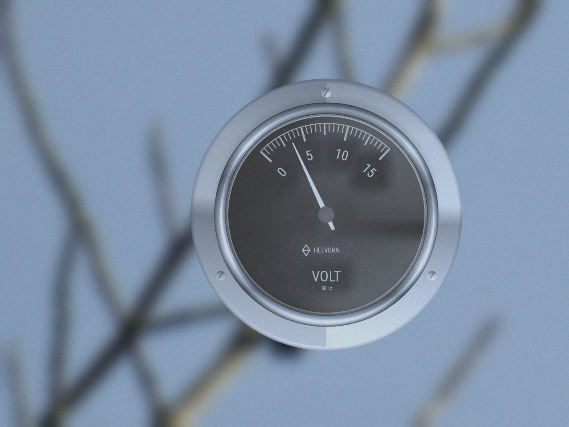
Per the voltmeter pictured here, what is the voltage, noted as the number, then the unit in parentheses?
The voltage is 3.5 (V)
